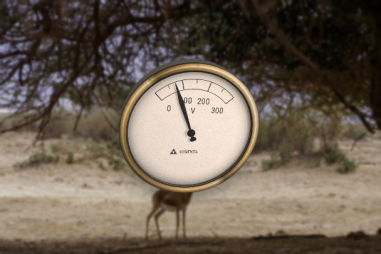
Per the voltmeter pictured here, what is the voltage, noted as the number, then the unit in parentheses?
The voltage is 75 (V)
